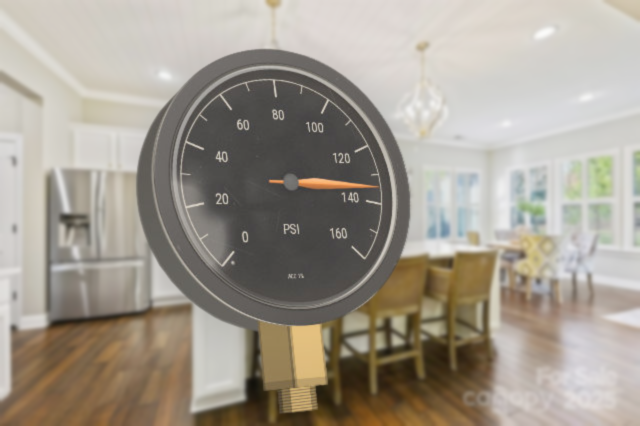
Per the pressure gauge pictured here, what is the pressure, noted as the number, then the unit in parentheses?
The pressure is 135 (psi)
